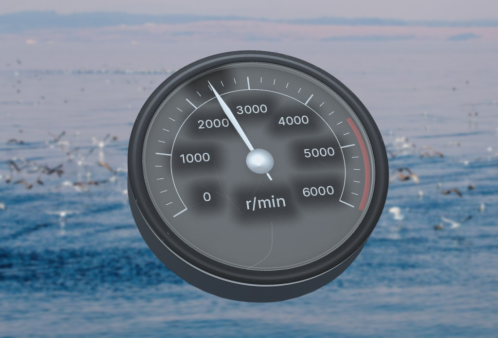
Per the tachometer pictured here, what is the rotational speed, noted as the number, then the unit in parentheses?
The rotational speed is 2400 (rpm)
